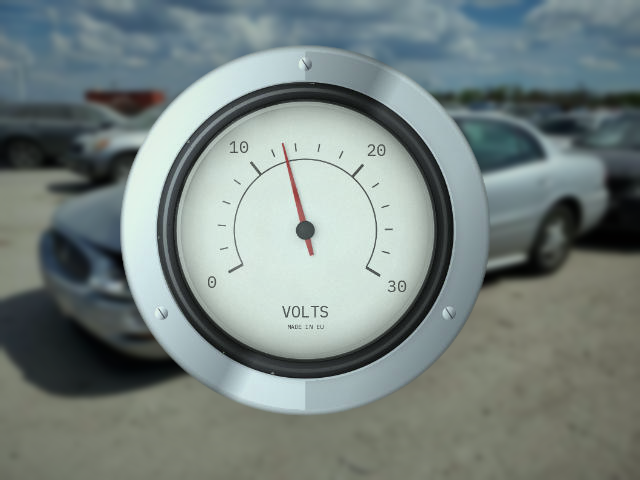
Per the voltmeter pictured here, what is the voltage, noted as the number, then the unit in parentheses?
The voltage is 13 (V)
